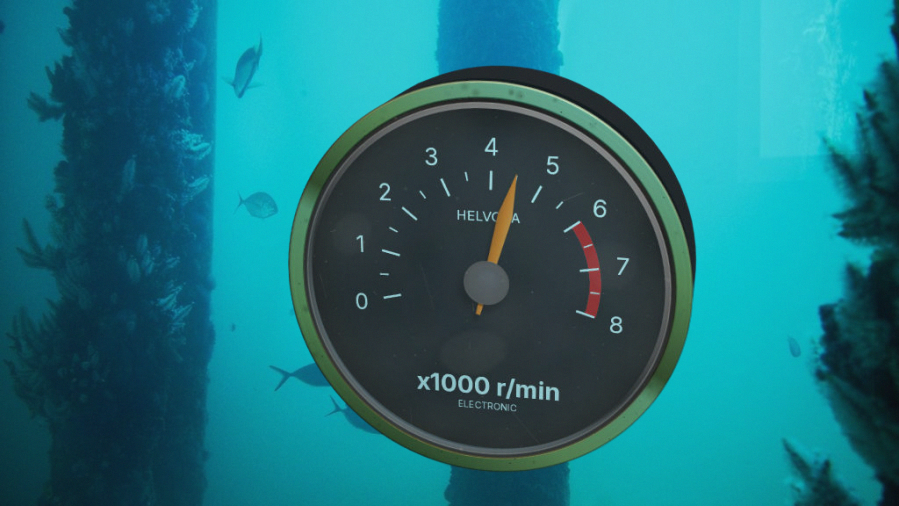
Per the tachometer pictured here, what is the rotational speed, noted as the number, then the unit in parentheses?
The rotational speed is 4500 (rpm)
